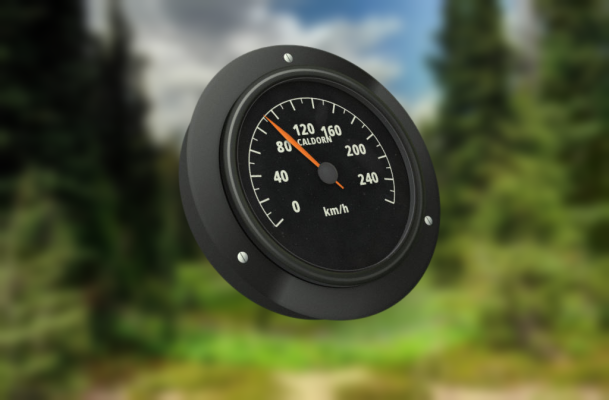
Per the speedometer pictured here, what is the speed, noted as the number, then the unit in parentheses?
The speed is 90 (km/h)
